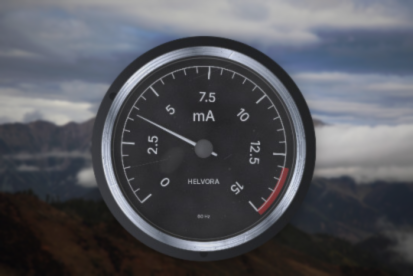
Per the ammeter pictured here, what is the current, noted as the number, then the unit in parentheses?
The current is 3.75 (mA)
